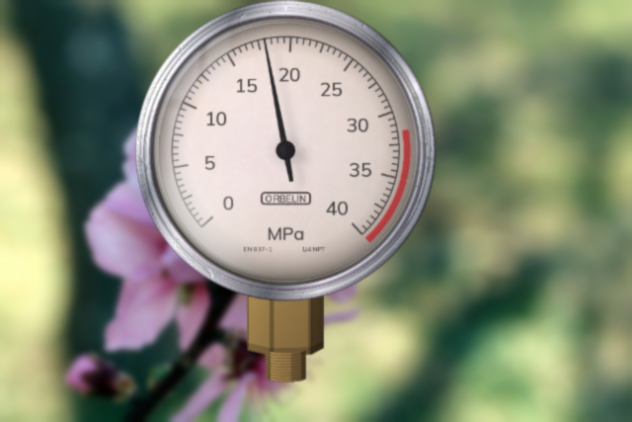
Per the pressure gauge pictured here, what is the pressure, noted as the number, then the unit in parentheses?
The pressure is 18 (MPa)
